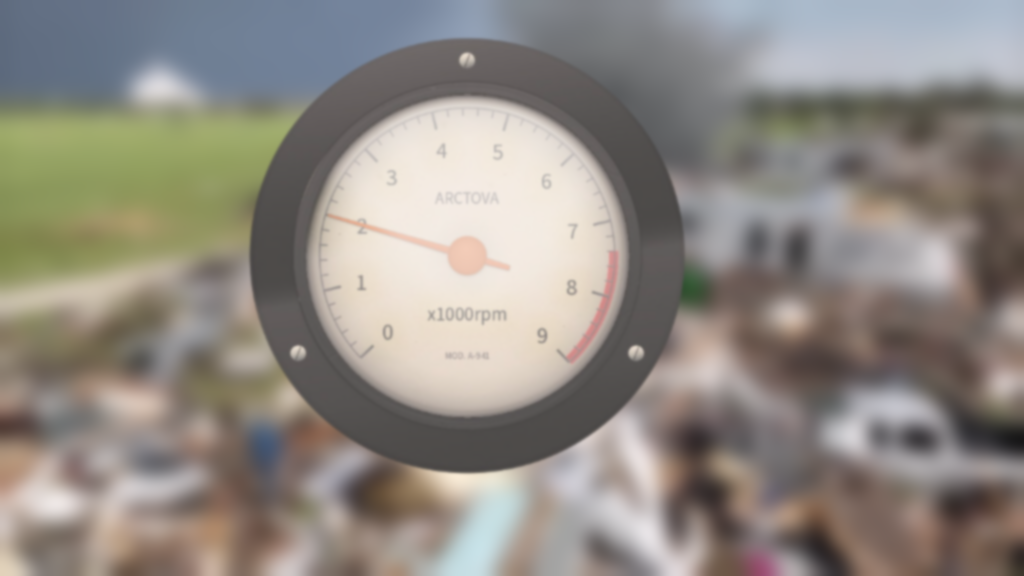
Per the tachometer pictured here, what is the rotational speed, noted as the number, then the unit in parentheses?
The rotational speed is 2000 (rpm)
